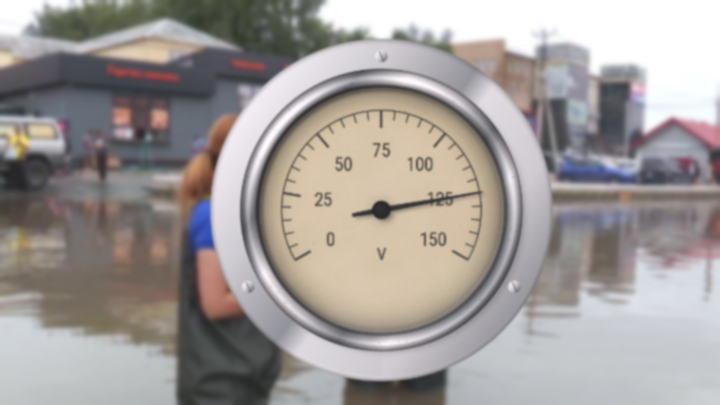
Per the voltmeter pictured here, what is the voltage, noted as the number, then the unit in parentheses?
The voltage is 125 (V)
